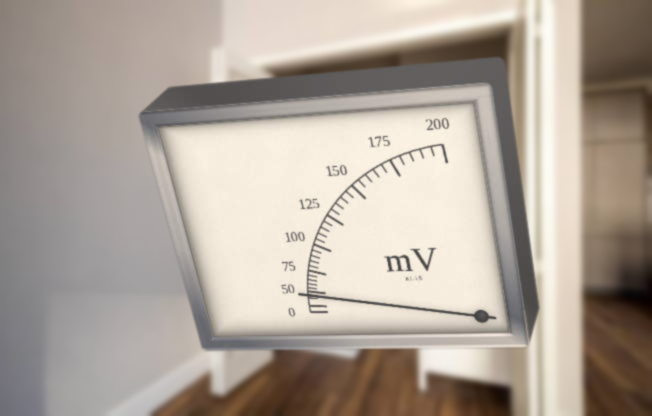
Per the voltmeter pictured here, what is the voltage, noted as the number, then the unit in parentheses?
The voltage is 50 (mV)
